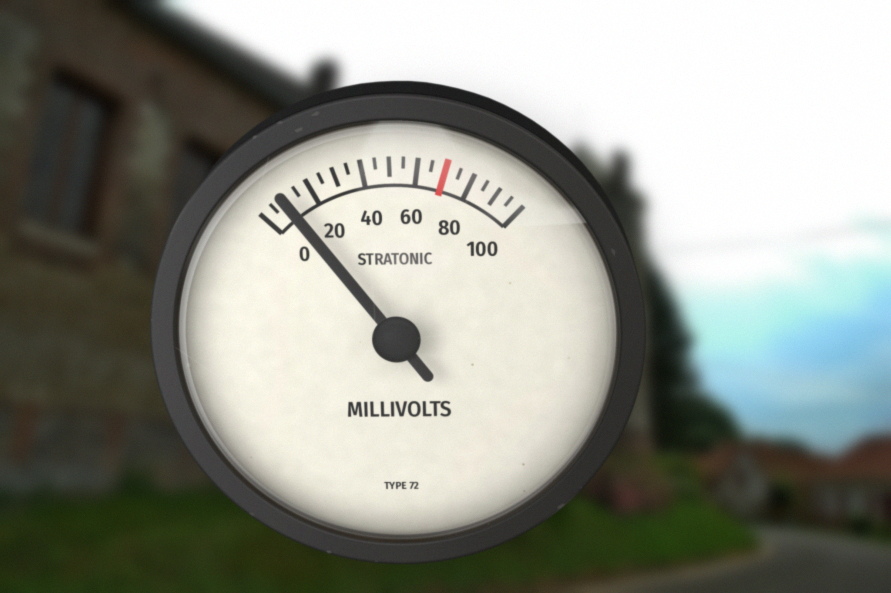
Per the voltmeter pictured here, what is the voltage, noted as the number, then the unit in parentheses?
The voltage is 10 (mV)
